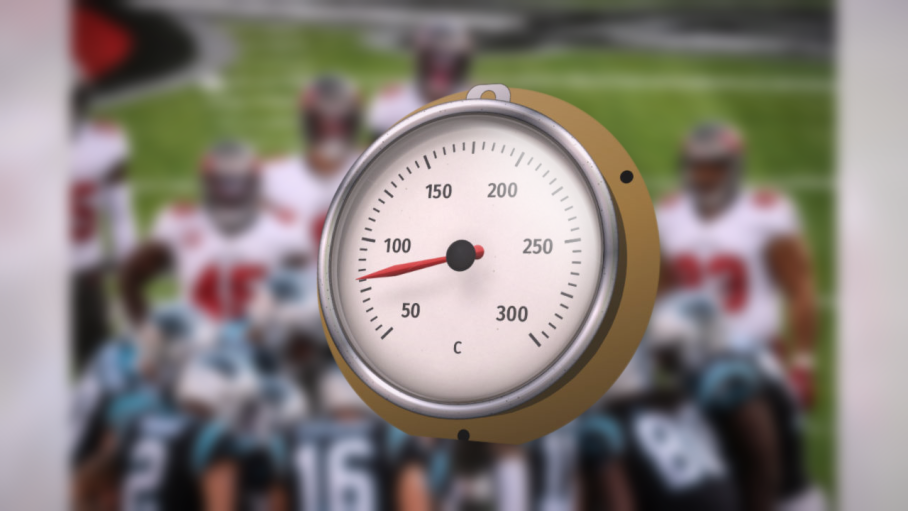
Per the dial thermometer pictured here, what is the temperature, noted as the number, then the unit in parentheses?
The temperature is 80 (°C)
